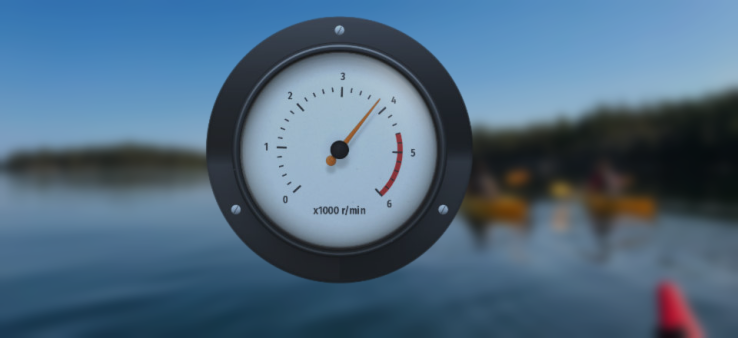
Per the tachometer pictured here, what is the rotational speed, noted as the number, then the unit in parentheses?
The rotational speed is 3800 (rpm)
